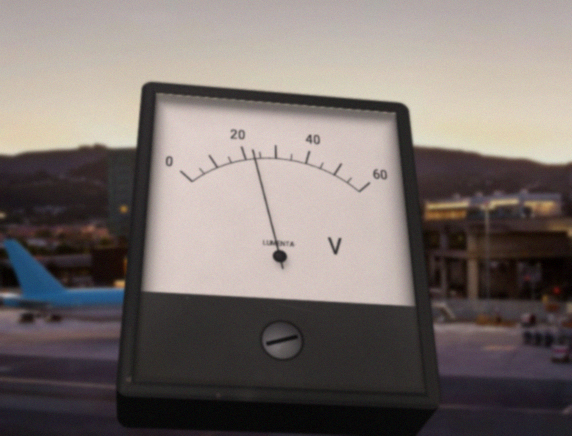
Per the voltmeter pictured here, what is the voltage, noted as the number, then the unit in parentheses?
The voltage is 22.5 (V)
